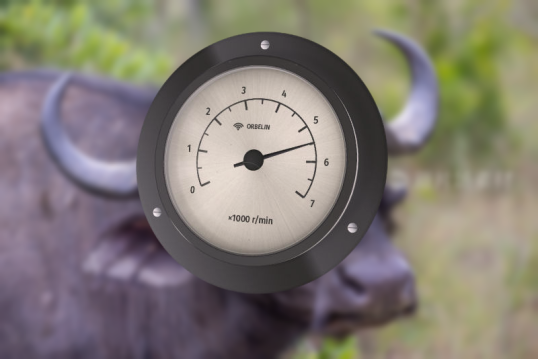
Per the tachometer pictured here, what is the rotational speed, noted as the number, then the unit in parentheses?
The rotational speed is 5500 (rpm)
